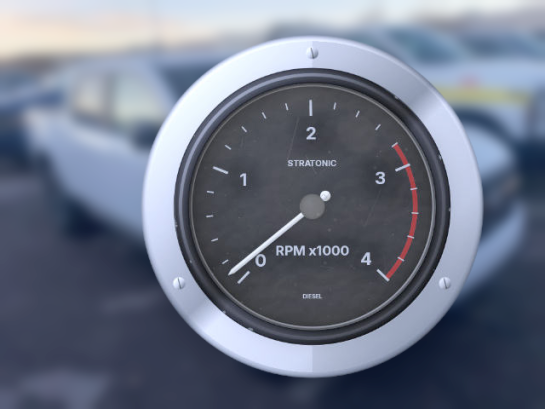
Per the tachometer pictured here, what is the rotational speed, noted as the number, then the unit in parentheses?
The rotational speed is 100 (rpm)
